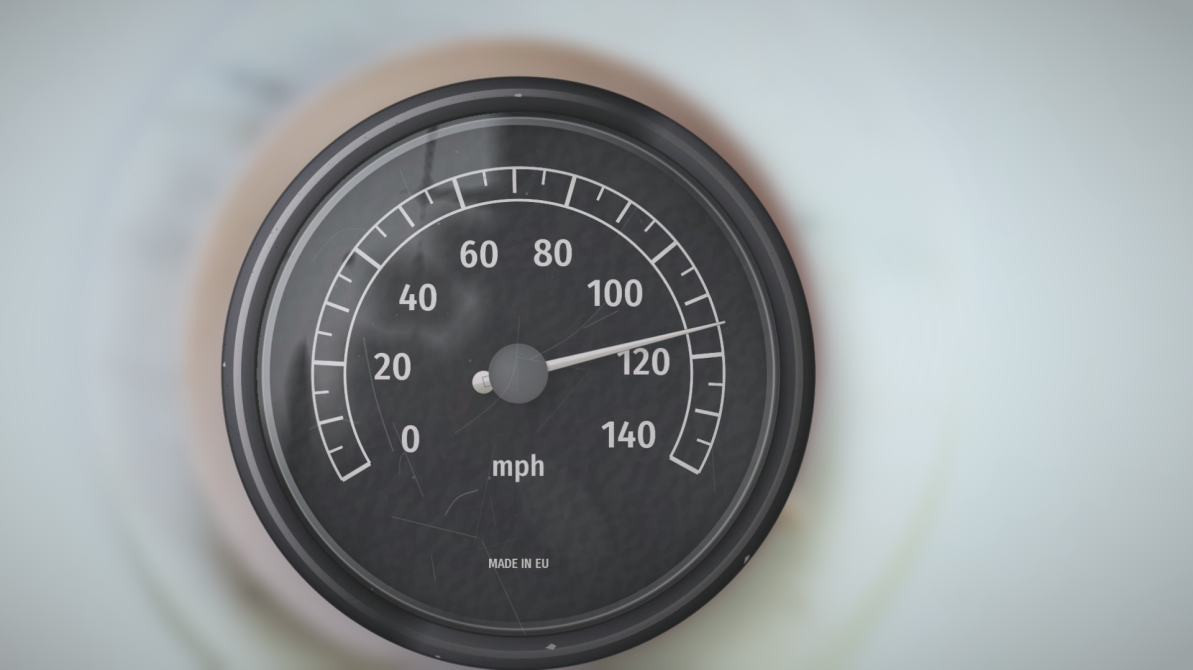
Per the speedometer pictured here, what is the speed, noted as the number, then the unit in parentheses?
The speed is 115 (mph)
